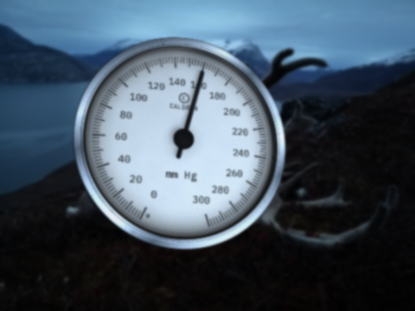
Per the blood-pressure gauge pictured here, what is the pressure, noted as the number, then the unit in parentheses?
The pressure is 160 (mmHg)
